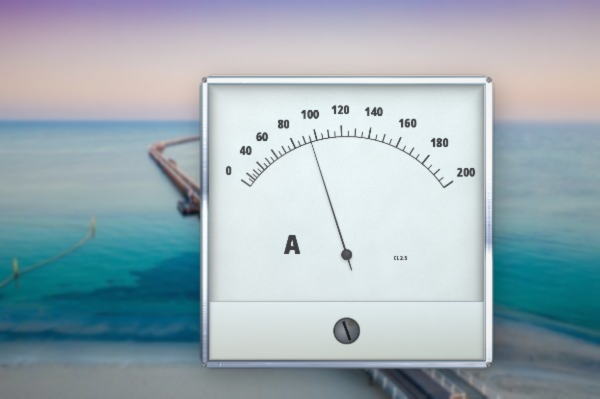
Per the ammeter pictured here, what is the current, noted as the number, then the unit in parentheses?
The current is 95 (A)
